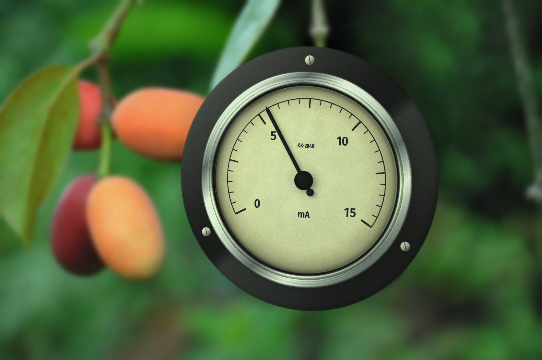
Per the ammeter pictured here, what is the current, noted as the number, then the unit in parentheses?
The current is 5.5 (mA)
